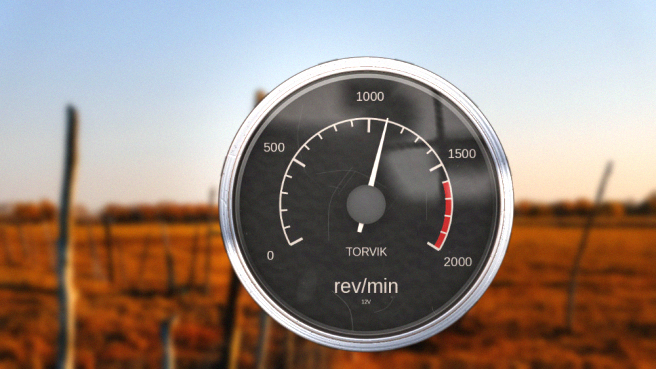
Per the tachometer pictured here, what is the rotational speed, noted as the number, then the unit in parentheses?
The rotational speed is 1100 (rpm)
